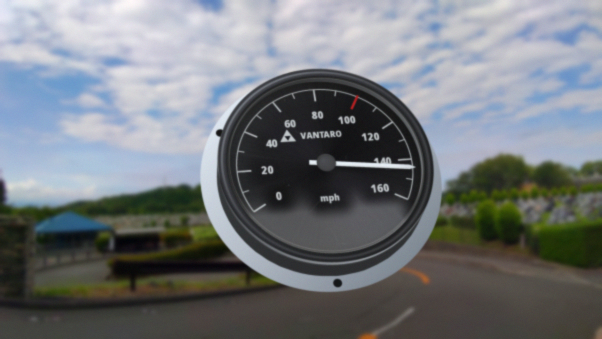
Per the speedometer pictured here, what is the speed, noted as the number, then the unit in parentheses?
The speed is 145 (mph)
